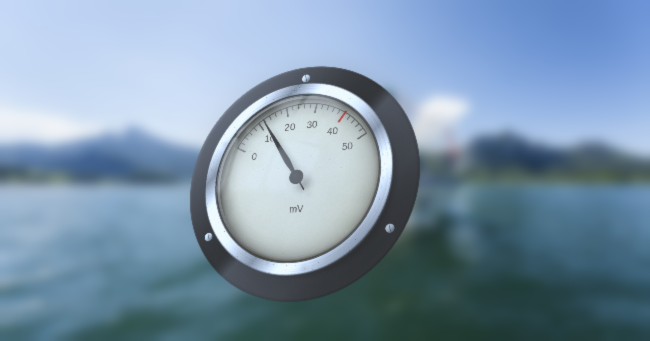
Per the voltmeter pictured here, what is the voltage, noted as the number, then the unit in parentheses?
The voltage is 12 (mV)
